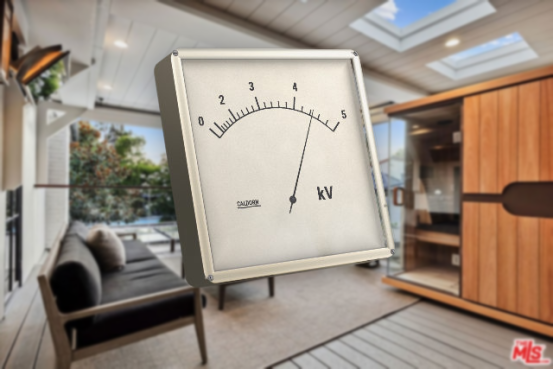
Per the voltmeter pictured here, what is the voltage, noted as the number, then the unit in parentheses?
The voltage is 4.4 (kV)
